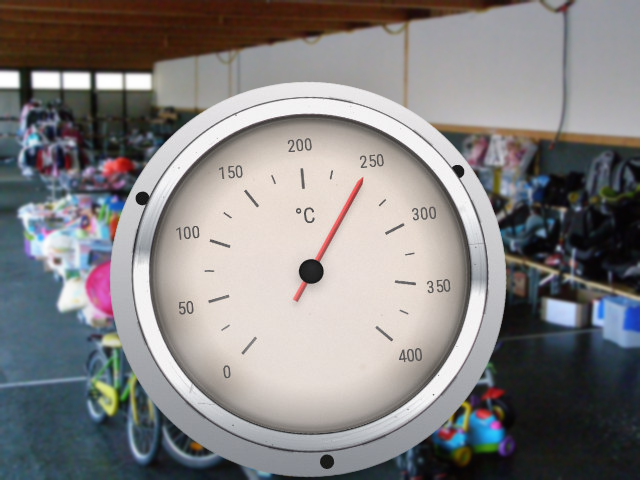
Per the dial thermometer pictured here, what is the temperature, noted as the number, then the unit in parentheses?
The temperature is 250 (°C)
